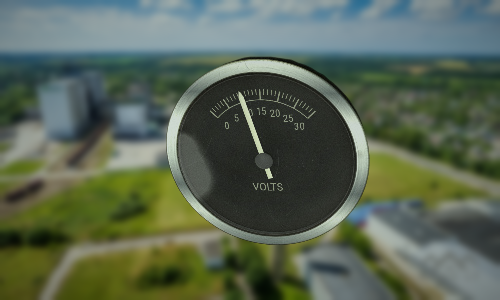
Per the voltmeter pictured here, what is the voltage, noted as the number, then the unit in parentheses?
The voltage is 10 (V)
